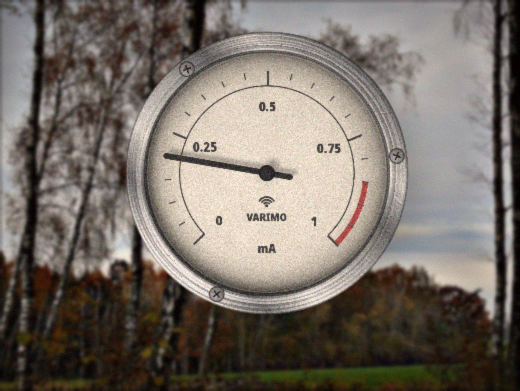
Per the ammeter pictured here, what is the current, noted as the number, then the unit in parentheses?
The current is 0.2 (mA)
